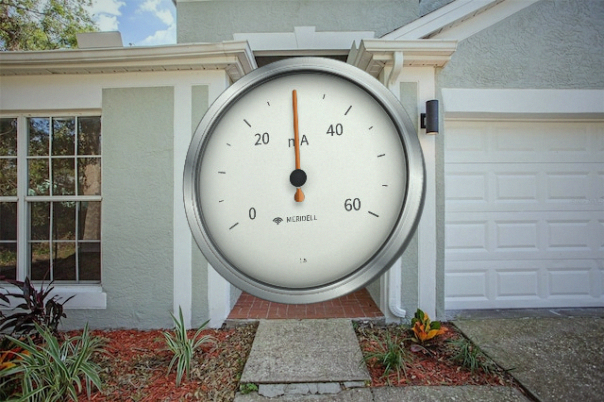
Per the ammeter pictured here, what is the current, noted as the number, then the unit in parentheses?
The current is 30 (mA)
